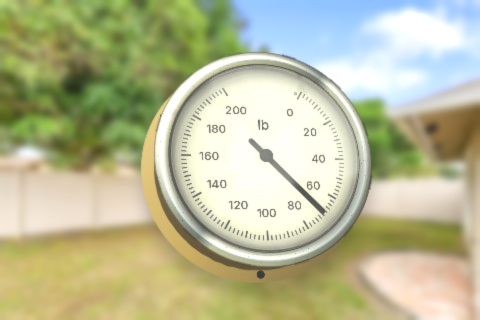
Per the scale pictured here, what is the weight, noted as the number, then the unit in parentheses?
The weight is 70 (lb)
